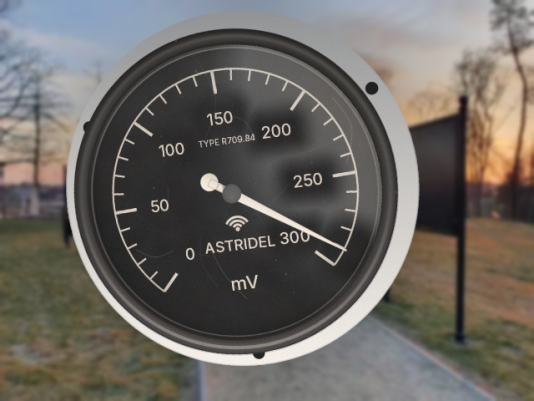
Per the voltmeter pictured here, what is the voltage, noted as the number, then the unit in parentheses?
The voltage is 290 (mV)
